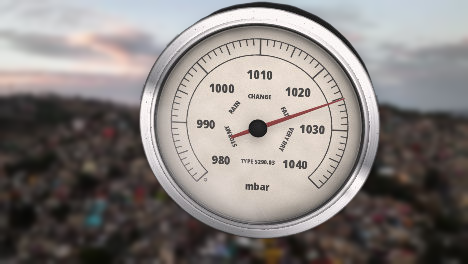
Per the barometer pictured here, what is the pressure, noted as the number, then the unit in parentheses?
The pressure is 1025 (mbar)
